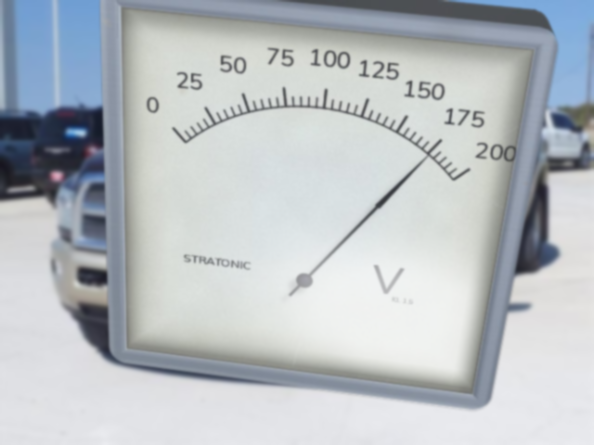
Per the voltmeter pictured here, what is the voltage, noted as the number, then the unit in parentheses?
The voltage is 175 (V)
